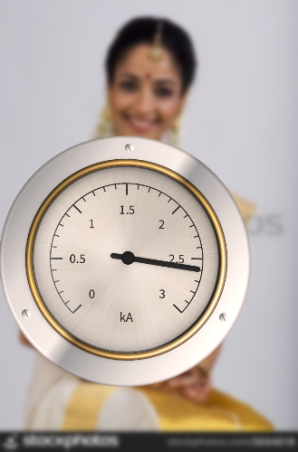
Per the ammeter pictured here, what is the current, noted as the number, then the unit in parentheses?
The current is 2.6 (kA)
